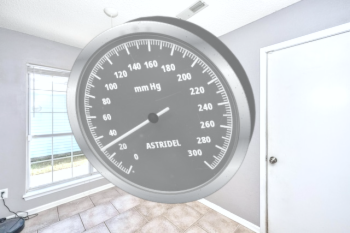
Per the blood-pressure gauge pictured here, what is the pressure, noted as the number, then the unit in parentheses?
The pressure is 30 (mmHg)
